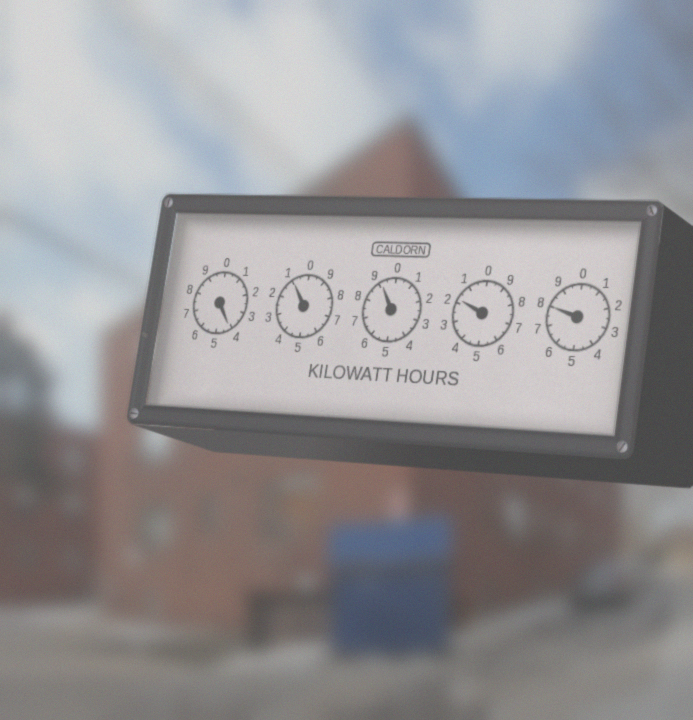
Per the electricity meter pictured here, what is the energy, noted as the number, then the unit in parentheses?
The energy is 40918 (kWh)
